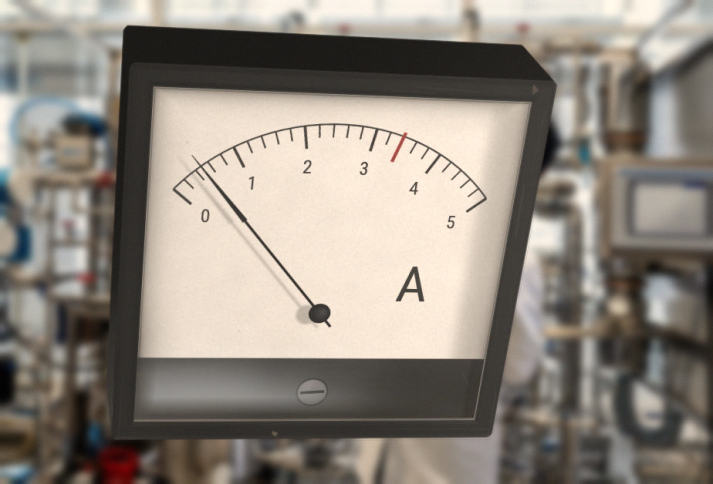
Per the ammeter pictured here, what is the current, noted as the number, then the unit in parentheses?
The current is 0.5 (A)
